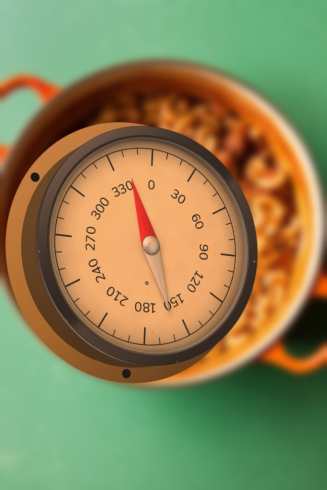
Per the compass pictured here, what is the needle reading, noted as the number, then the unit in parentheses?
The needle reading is 340 (°)
